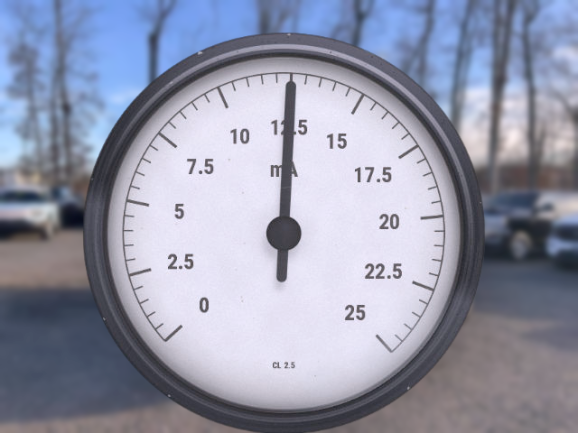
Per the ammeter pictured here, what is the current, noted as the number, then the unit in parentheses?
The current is 12.5 (mA)
